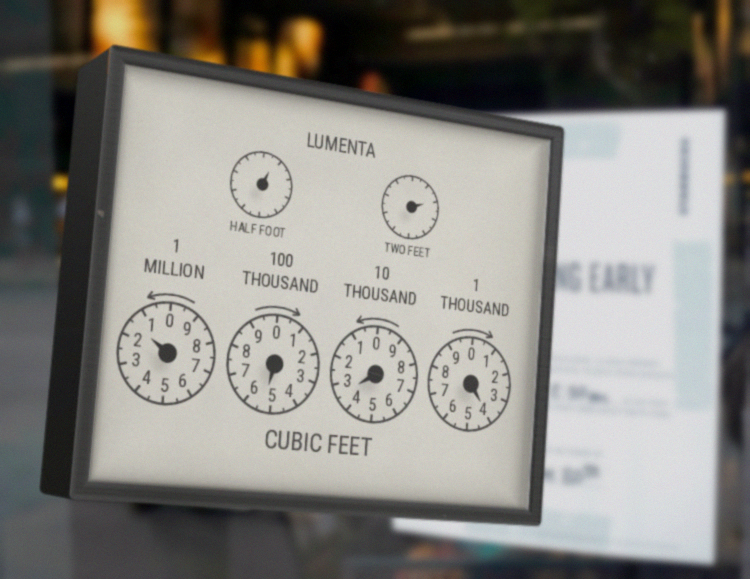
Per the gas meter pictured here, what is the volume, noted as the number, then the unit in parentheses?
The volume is 153400 (ft³)
